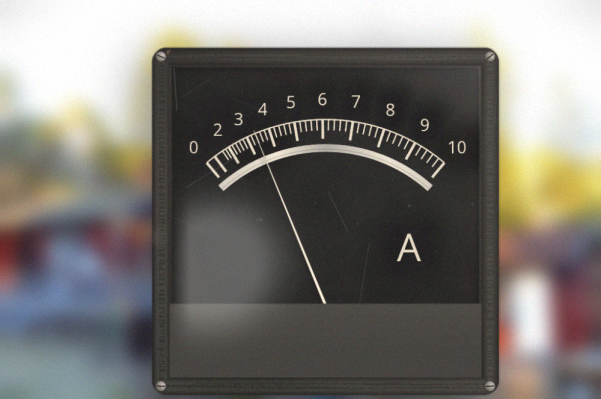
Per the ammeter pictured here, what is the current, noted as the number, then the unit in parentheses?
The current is 3.4 (A)
